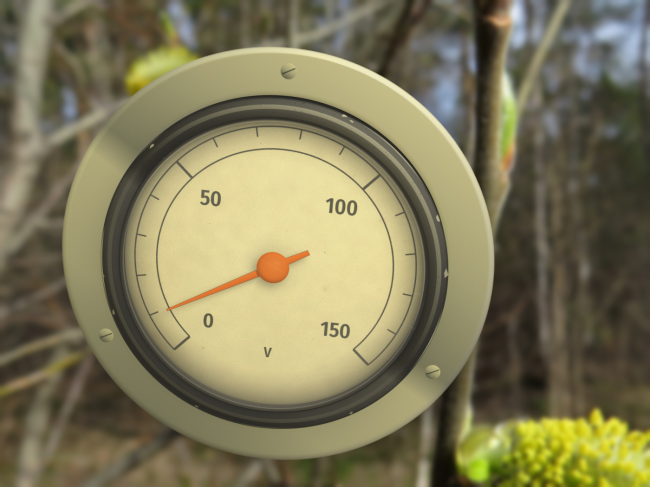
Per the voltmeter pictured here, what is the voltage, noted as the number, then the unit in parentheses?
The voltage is 10 (V)
